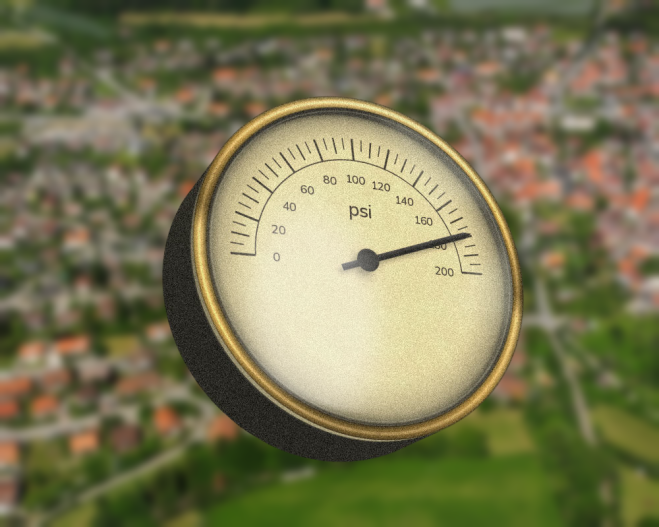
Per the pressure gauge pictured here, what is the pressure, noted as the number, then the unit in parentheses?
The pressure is 180 (psi)
